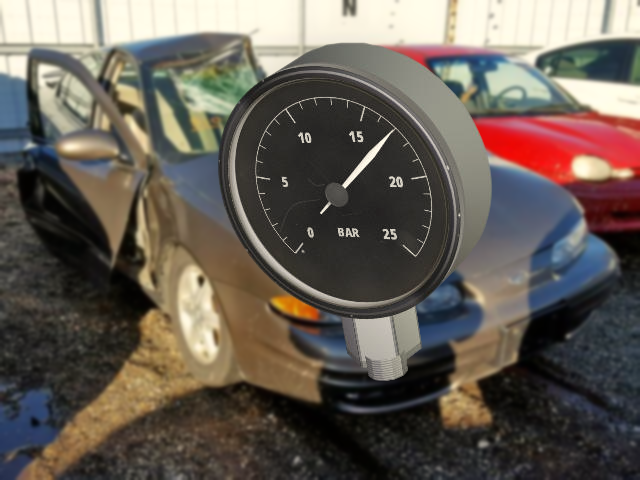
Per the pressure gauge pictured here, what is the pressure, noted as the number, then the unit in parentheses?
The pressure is 17 (bar)
